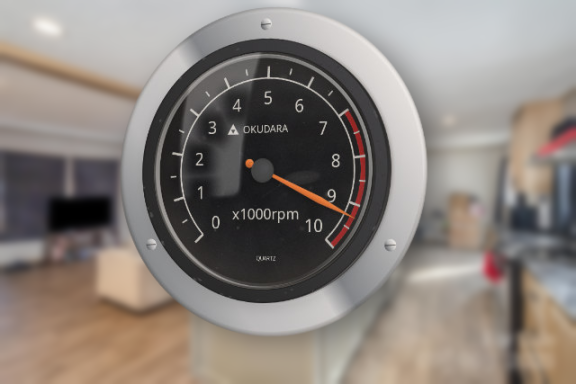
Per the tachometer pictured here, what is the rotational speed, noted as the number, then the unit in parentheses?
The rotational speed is 9250 (rpm)
